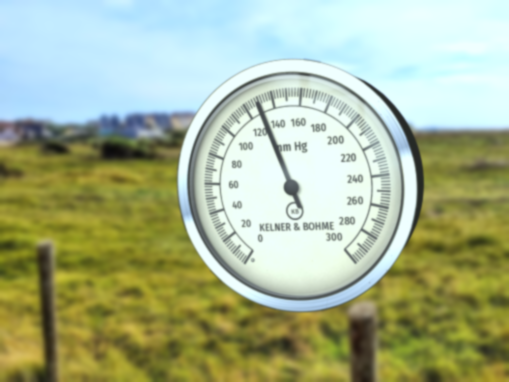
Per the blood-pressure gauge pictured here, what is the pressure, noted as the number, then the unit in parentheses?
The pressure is 130 (mmHg)
